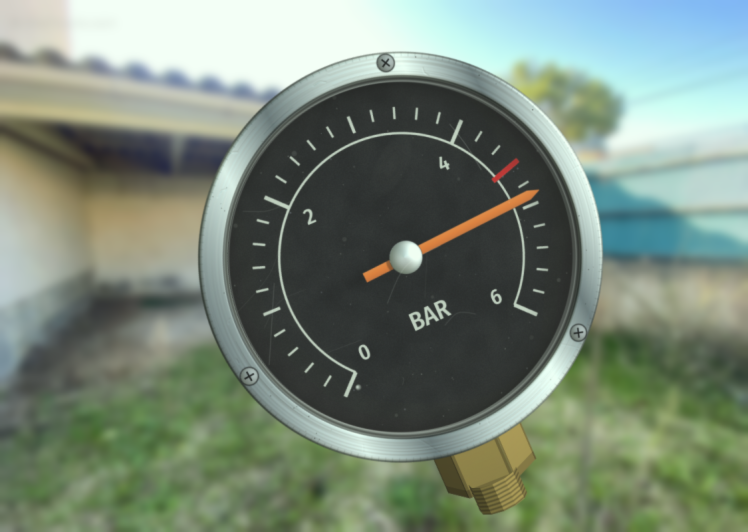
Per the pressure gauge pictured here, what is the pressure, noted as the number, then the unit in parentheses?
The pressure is 4.9 (bar)
